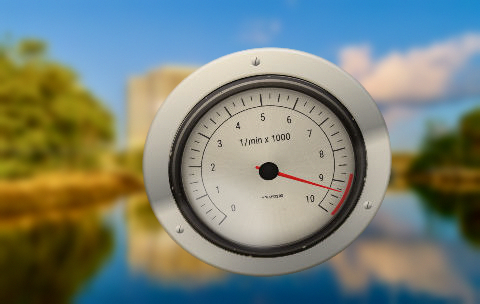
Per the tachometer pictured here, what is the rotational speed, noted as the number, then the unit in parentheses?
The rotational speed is 9250 (rpm)
